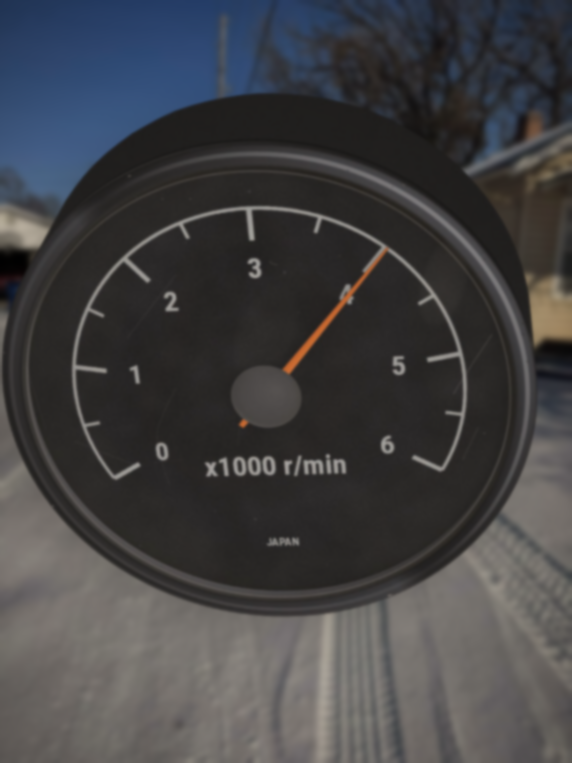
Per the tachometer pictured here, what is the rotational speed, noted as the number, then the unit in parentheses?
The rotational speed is 4000 (rpm)
